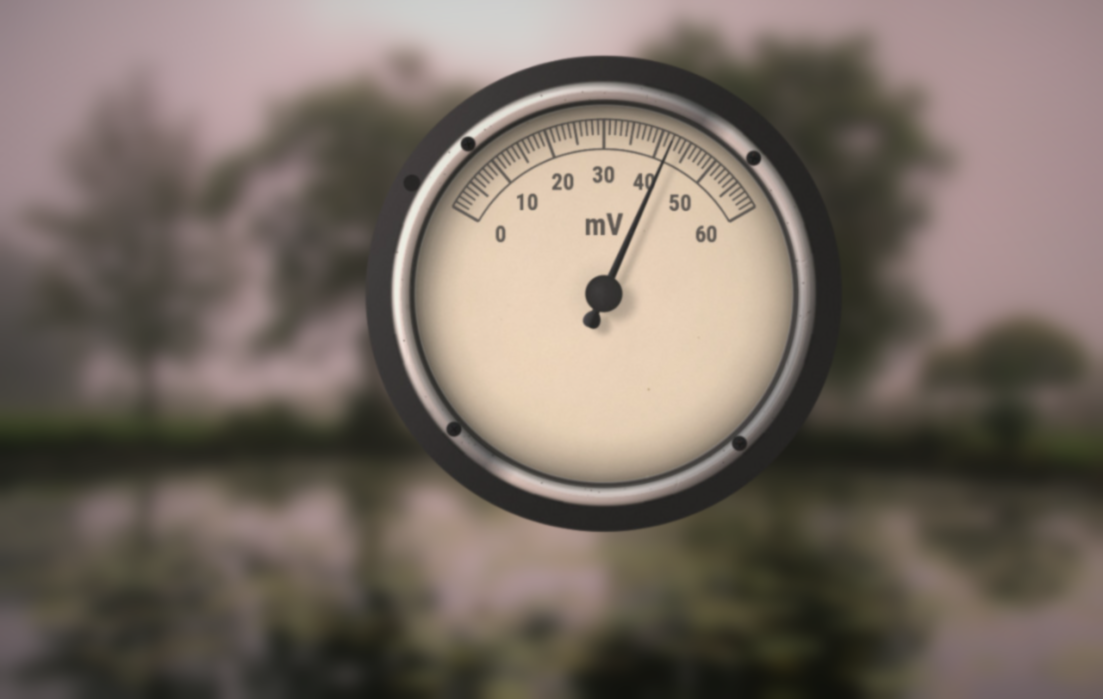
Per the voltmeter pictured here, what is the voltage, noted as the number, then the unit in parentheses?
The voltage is 42 (mV)
